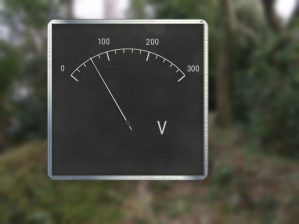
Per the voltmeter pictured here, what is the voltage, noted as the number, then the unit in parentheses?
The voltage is 60 (V)
